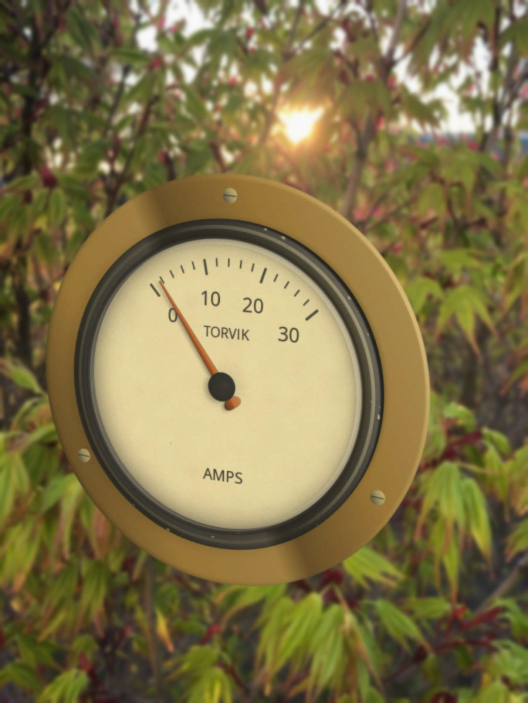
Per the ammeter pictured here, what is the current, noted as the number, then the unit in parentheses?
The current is 2 (A)
